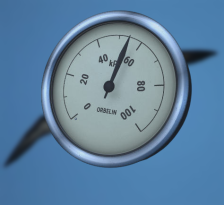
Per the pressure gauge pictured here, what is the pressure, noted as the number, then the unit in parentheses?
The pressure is 55 (kPa)
